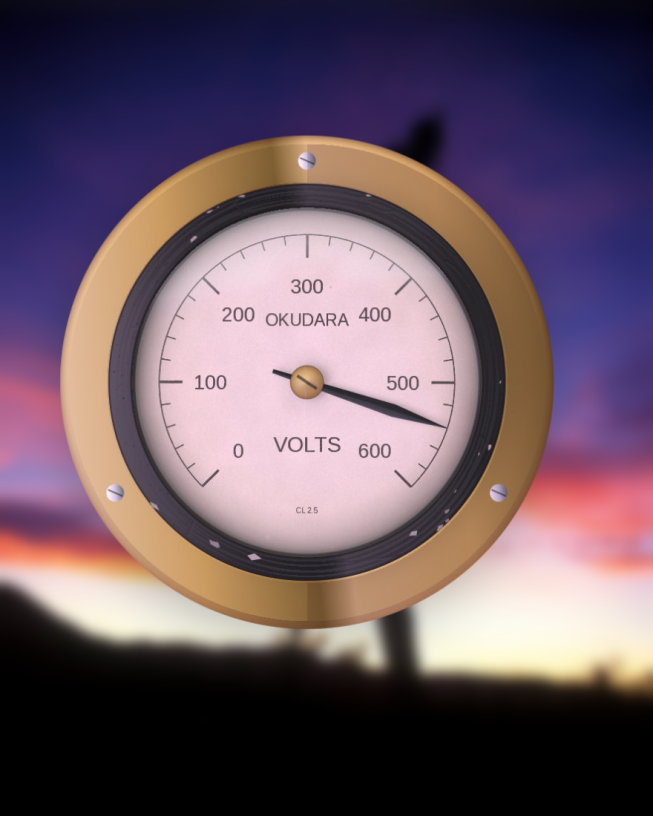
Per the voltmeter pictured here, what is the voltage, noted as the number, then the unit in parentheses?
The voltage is 540 (V)
